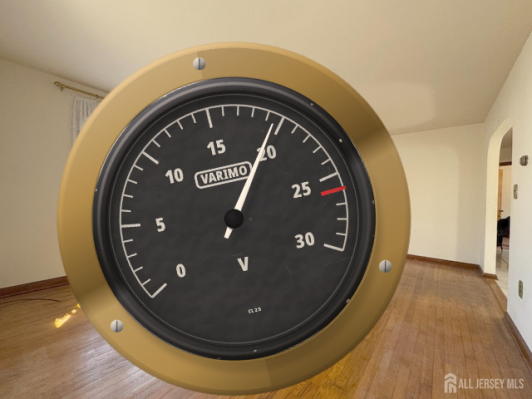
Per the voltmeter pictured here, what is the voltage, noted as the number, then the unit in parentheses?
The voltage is 19.5 (V)
